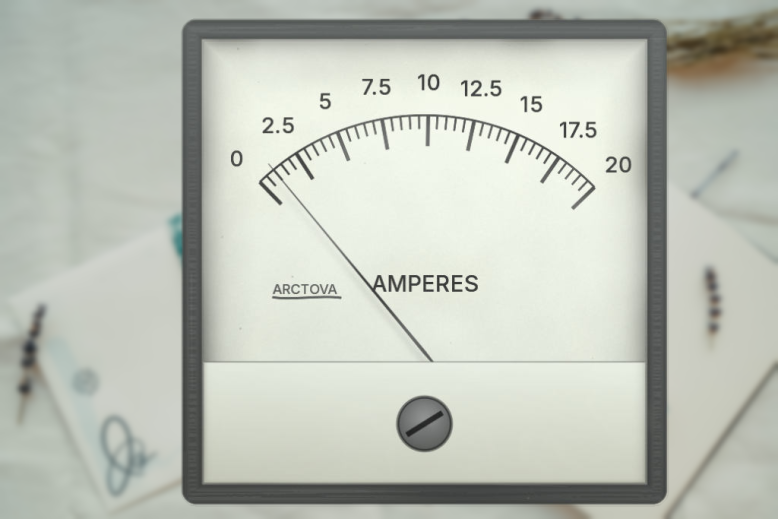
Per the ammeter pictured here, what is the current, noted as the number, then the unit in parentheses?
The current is 1 (A)
